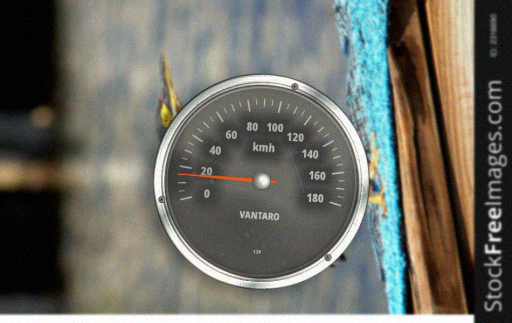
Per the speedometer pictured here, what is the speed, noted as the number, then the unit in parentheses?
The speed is 15 (km/h)
